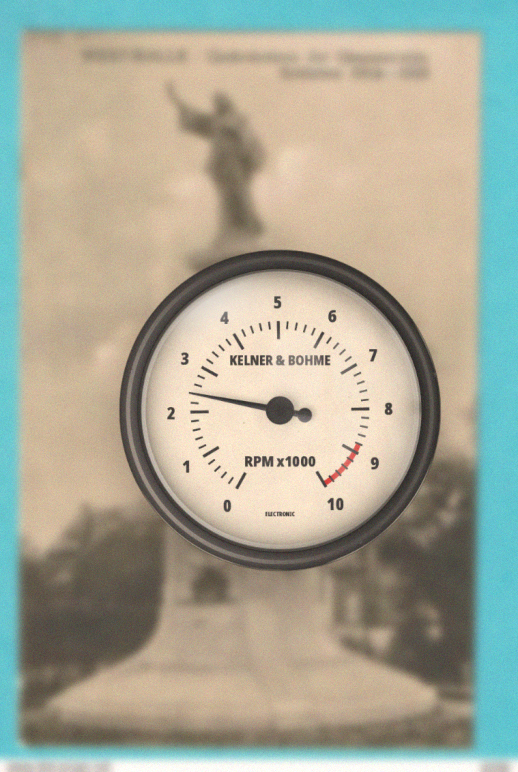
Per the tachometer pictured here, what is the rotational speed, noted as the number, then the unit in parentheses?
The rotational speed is 2400 (rpm)
